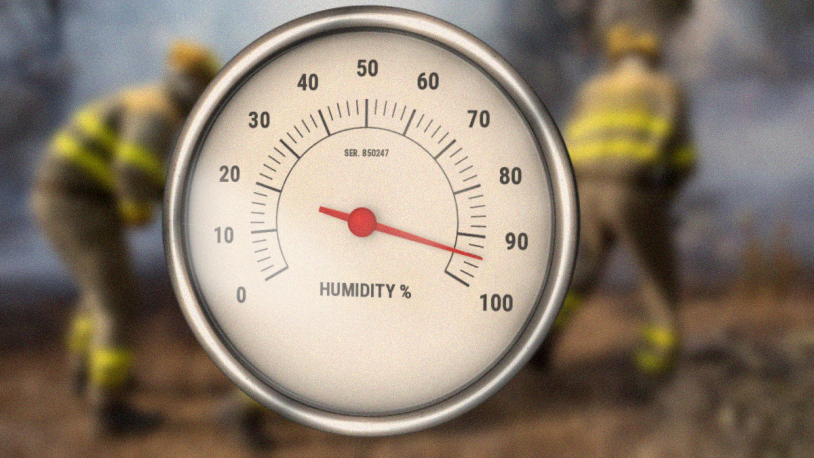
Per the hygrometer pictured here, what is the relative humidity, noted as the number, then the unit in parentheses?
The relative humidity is 94 (%)
